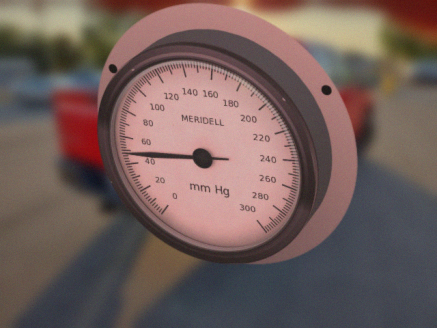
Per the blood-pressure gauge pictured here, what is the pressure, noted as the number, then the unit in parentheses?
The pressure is 50 (mmHg)
